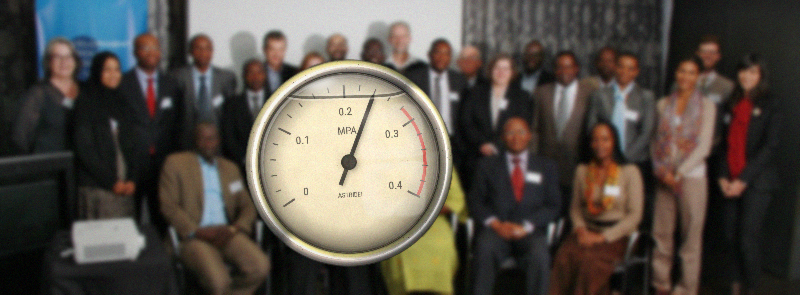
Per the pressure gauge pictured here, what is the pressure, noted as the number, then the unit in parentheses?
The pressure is 0.24 (MPa)
